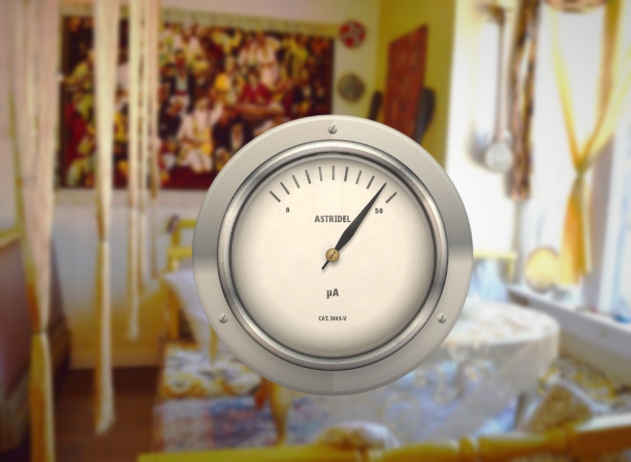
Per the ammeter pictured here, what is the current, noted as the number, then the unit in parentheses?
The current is 45 (µA)
